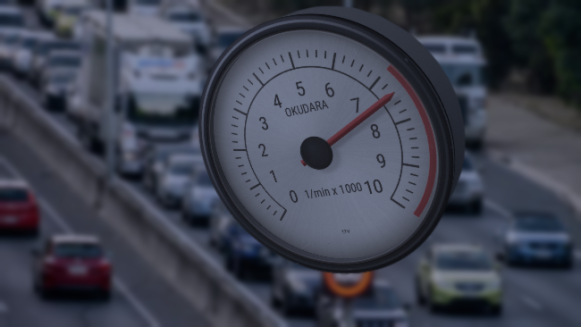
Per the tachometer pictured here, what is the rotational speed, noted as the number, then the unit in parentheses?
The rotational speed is 7400 (rpm)
